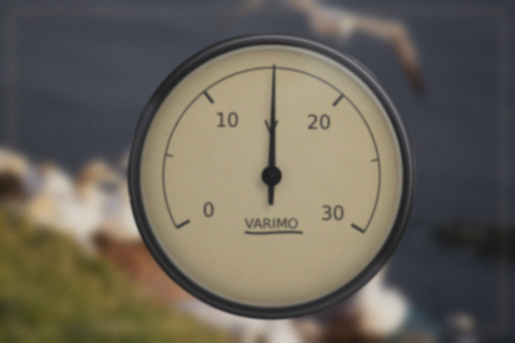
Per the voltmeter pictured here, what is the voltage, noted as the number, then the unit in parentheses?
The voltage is 15 (V)
